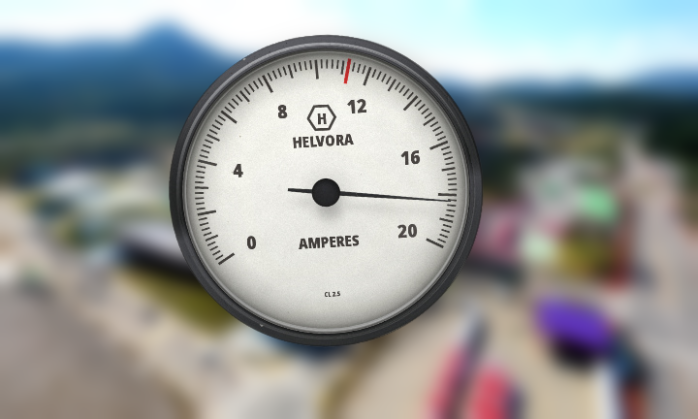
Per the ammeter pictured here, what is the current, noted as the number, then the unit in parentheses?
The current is 18.2 (A)
